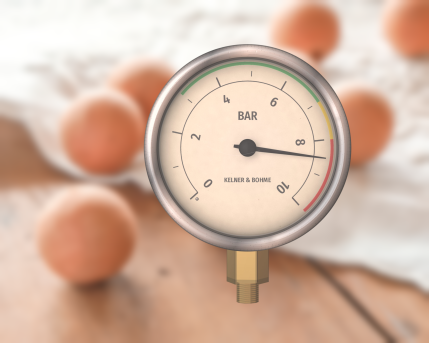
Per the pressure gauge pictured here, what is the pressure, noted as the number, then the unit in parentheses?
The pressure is 8.5 (bar)
